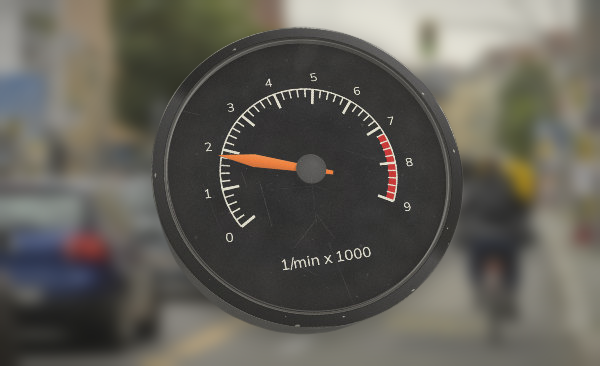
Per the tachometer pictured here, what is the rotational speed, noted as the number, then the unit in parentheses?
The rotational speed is 1800 (rpm)
